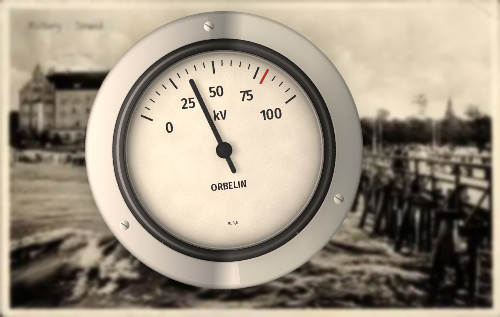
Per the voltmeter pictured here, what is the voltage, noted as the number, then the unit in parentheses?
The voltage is 35 (kV)
